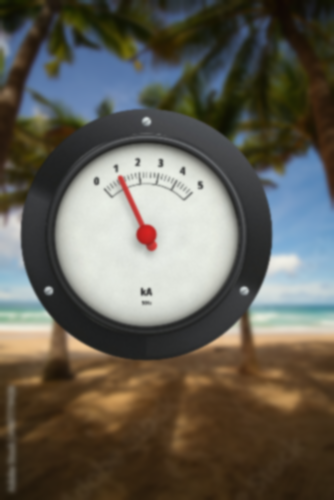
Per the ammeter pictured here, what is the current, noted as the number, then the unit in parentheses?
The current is 1 (kA)
